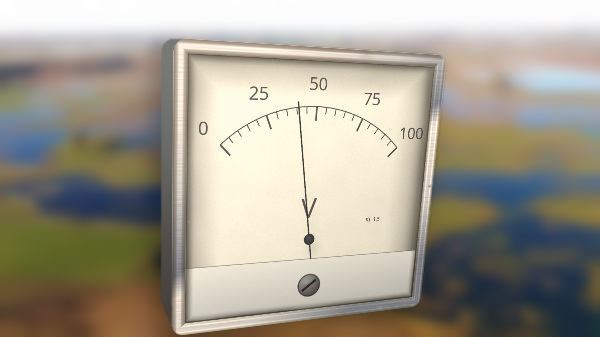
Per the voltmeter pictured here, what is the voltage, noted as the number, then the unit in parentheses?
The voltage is 40 (V)
